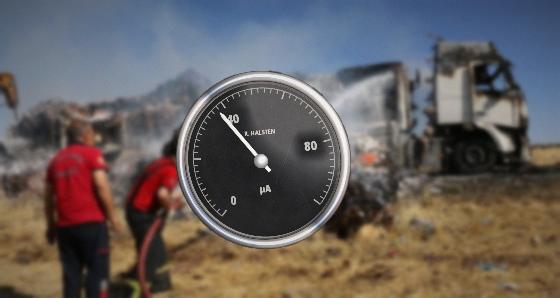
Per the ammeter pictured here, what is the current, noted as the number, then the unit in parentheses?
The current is 38 (µA)
